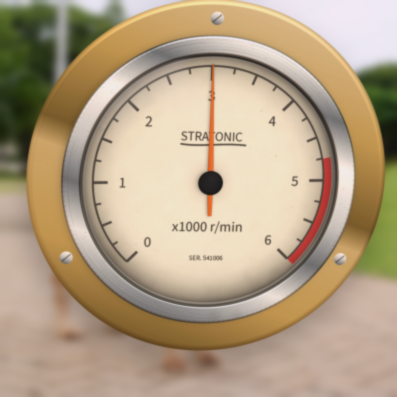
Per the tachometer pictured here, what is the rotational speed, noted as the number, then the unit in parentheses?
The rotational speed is 3000 (rpm)
